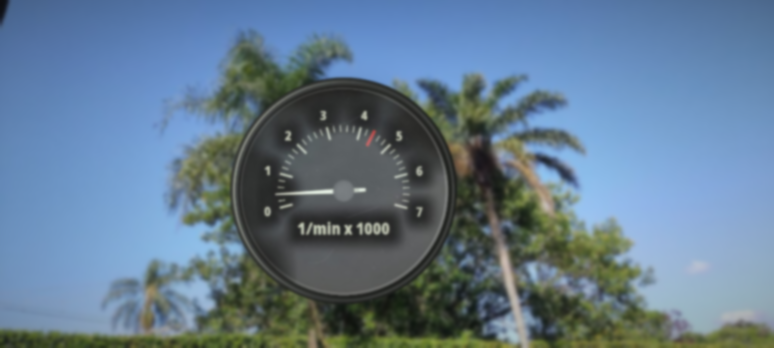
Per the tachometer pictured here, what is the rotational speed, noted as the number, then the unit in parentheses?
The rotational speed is 400 (rpm)
